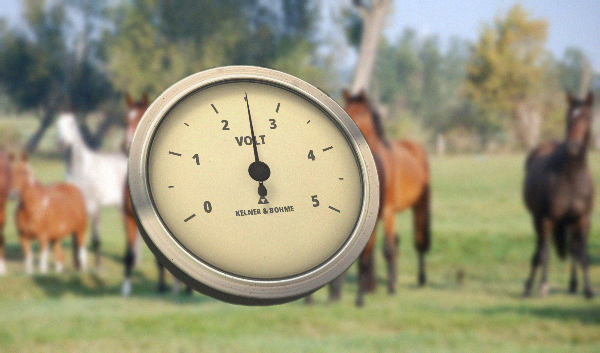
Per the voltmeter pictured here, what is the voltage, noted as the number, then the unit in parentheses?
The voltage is 2.5 (V)
